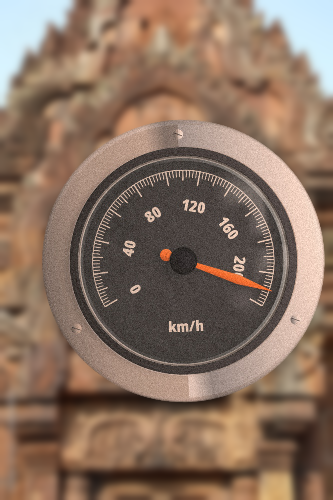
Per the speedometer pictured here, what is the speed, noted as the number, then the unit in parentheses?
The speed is 210 (km/h)
